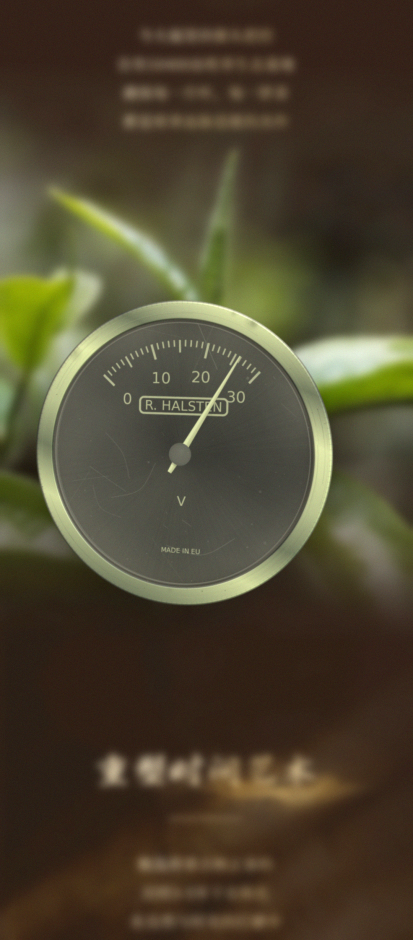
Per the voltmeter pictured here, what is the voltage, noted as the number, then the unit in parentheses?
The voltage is 26 (V)
